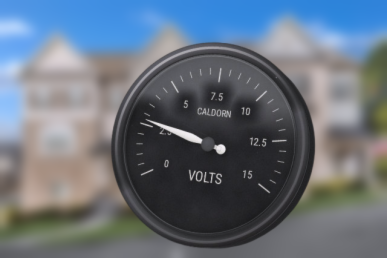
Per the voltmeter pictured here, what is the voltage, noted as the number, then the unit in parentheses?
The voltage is 2.75 (V)
